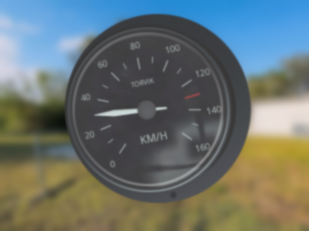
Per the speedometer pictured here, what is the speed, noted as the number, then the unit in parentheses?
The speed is 30 (km/h)
